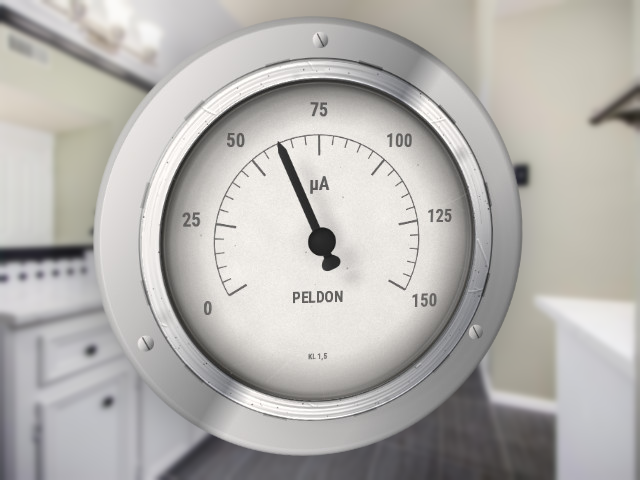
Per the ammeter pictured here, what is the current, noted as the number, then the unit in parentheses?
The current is 60 (µA)
